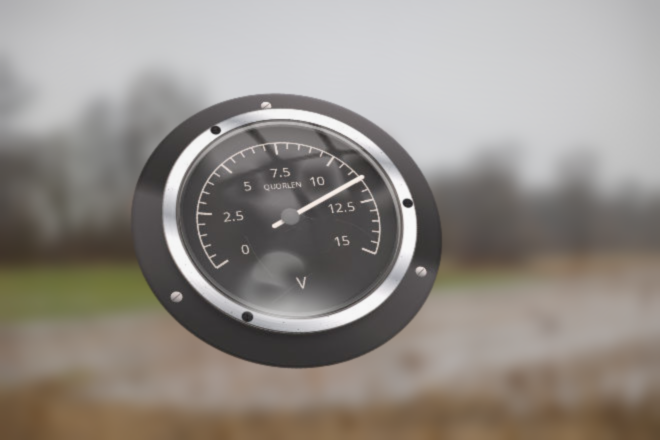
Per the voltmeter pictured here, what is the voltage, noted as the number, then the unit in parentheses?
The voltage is 11.5 (V)
